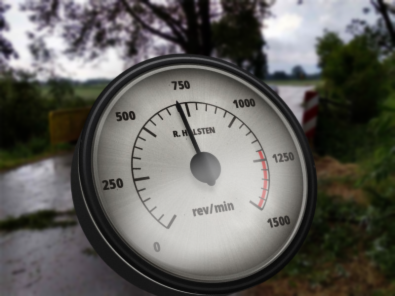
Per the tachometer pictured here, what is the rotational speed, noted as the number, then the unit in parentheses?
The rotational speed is 700 (rpm)
